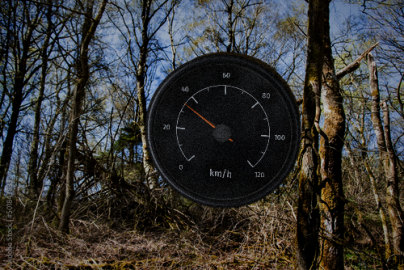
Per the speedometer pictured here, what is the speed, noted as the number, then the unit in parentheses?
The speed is 35 (km/h)
